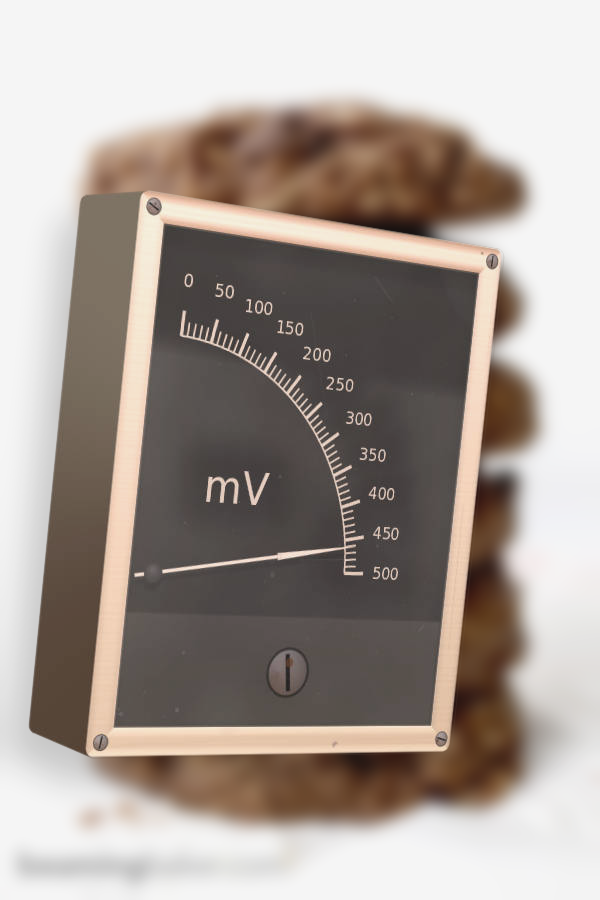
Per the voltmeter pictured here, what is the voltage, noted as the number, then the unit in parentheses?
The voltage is 460 (mV)
